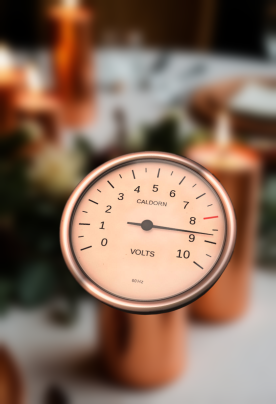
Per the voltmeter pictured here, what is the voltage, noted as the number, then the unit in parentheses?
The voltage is 8.75 (V)
